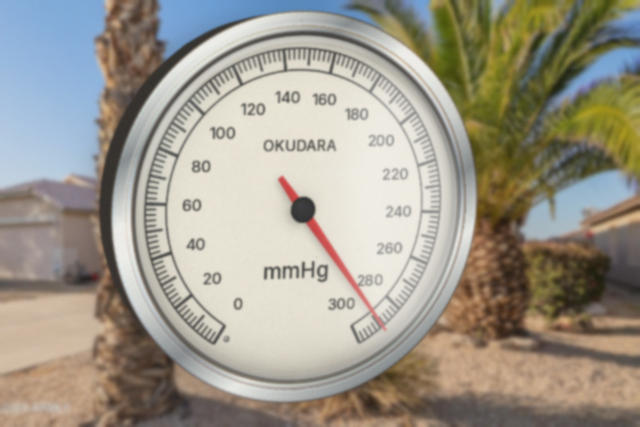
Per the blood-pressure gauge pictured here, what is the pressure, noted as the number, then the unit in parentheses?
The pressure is 290 (mmHg)
